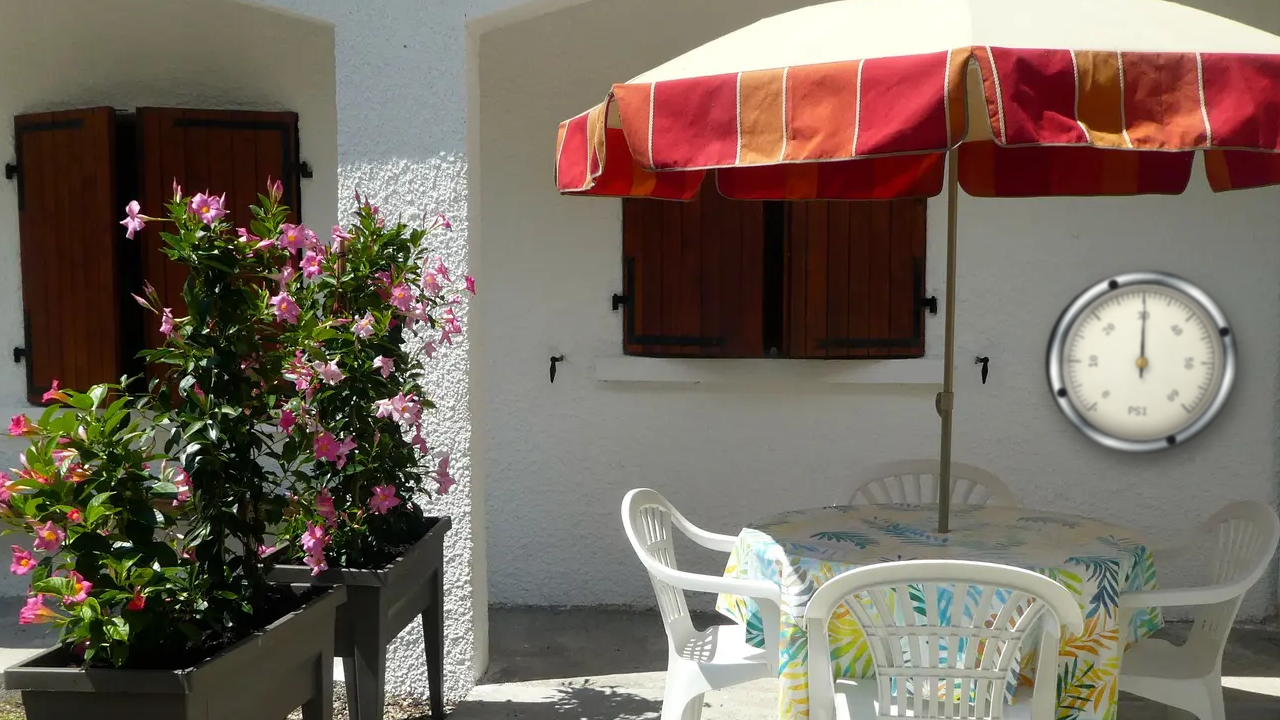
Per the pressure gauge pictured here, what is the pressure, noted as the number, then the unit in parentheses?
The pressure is 30 (psi)
